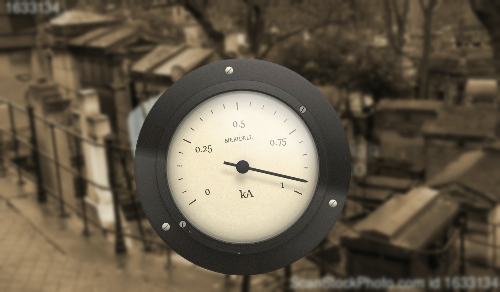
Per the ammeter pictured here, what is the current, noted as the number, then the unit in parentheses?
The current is 0.95 (kA)
